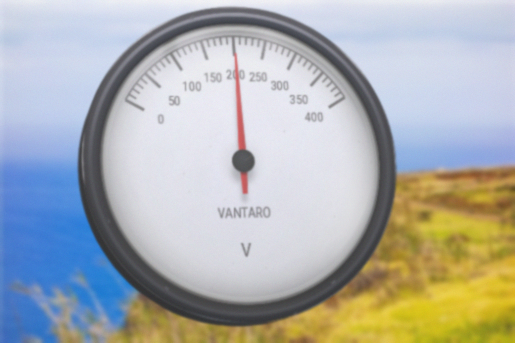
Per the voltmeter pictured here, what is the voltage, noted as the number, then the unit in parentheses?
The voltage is 200 (V)
